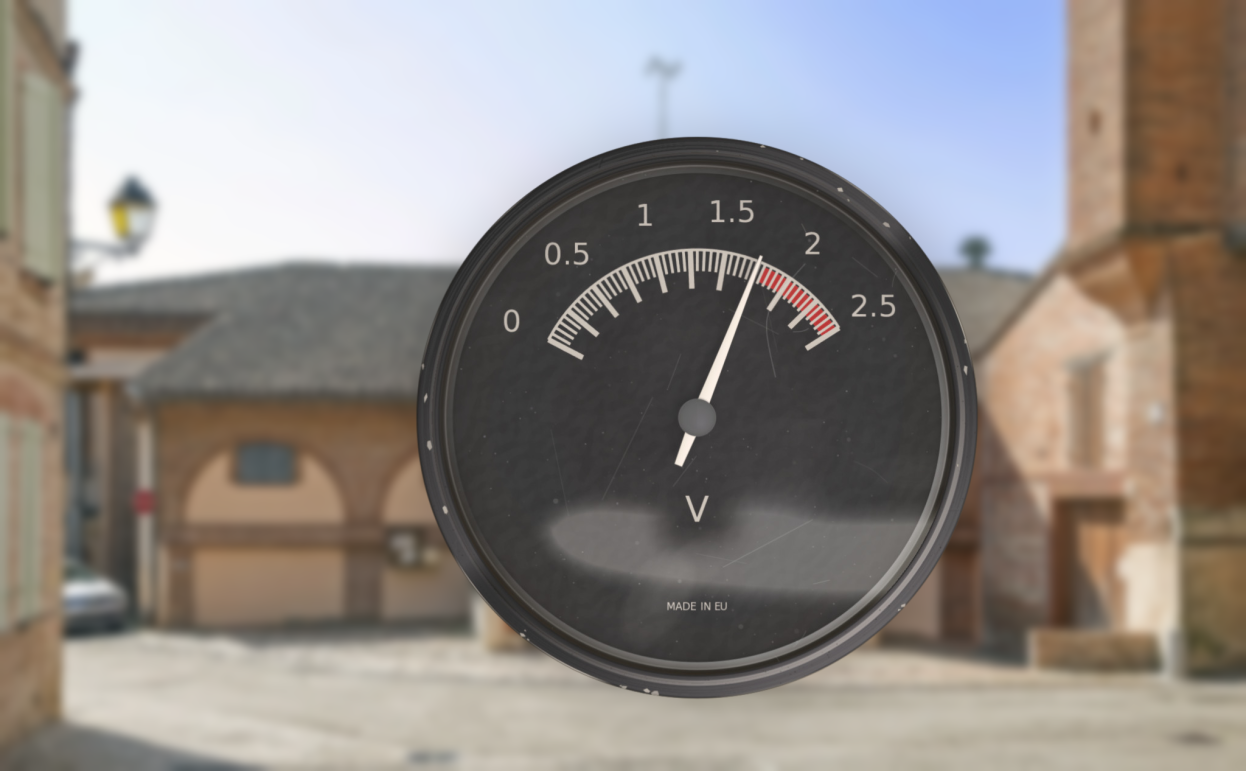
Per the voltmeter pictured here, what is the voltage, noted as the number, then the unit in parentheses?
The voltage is 1.75 (V)
